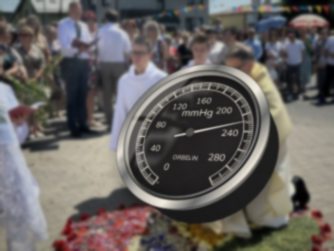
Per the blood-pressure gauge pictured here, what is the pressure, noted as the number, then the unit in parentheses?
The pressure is 230 (mmHg)
